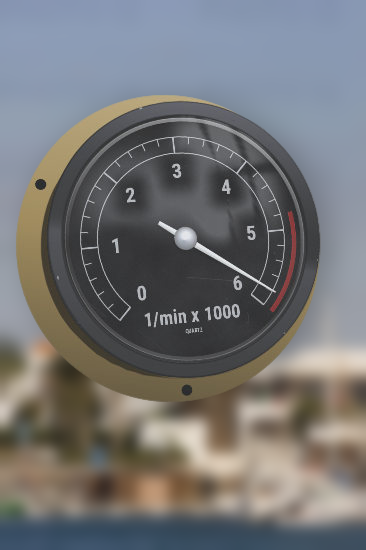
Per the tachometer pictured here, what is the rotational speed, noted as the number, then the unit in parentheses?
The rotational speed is 5800 (rpm)
